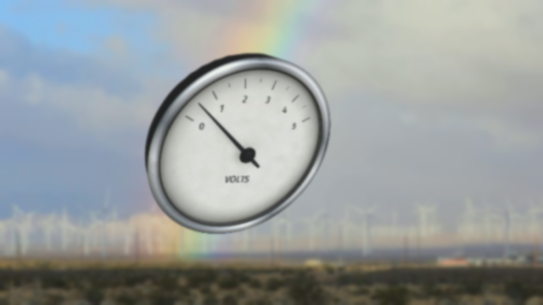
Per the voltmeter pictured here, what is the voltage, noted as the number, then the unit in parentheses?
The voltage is 0.5 (V)
